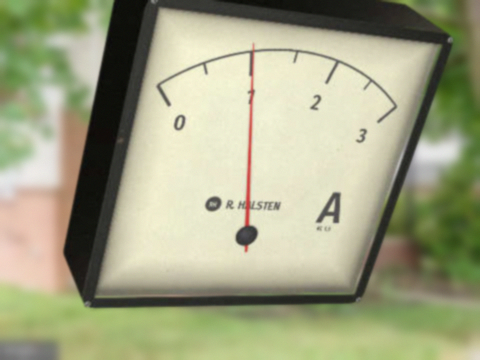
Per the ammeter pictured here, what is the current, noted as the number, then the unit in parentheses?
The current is 1 (A)
